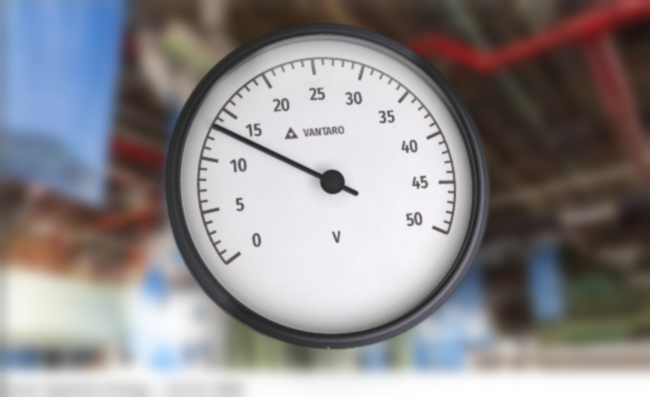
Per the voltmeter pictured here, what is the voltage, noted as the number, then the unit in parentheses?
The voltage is 13 (V)
